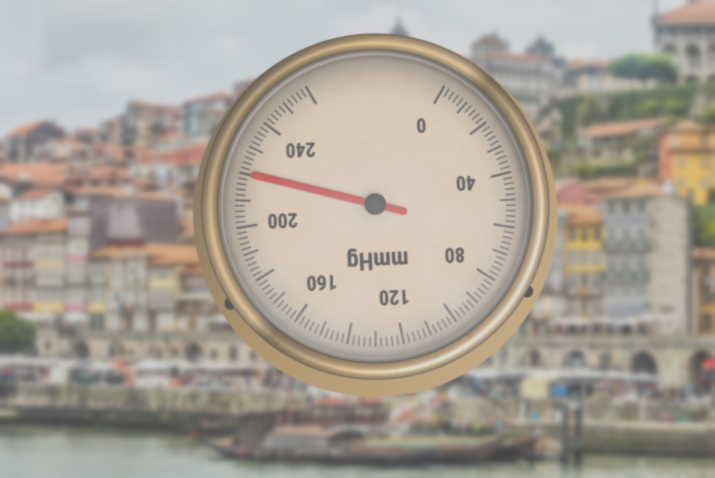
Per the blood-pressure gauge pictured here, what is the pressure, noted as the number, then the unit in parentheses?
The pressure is 220 (mmHg)
